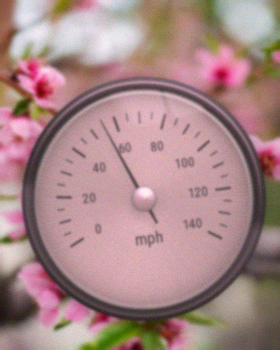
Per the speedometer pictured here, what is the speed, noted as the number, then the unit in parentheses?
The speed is 55 (mph)
